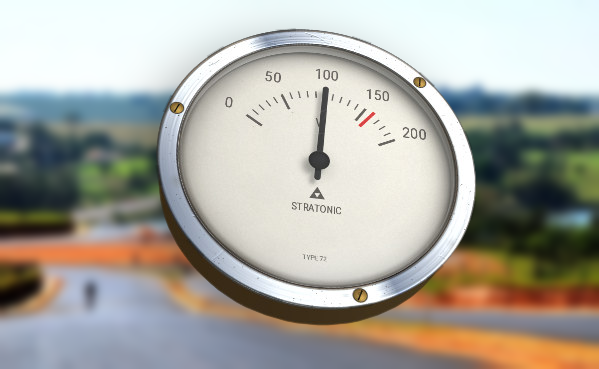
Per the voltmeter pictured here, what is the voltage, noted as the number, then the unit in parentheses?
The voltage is 100 (V)
